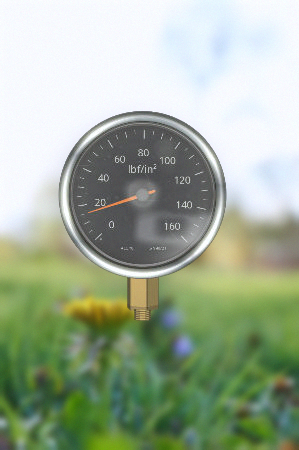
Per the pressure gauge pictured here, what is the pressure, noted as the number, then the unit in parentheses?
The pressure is 15 (psi)
